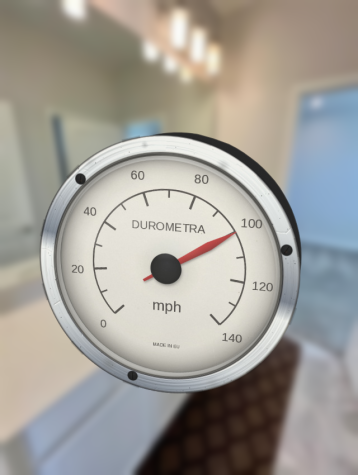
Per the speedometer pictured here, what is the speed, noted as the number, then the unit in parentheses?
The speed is 100 (mph)
